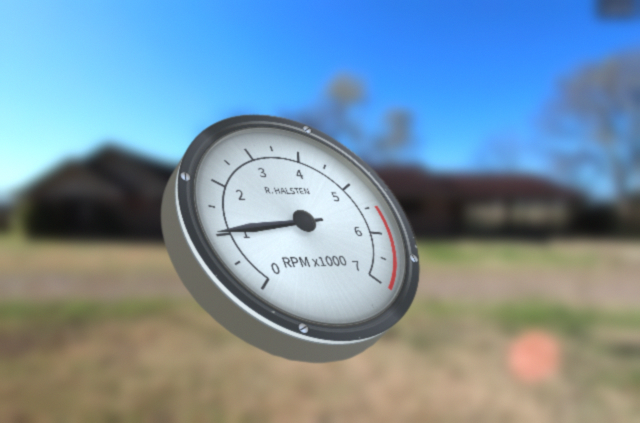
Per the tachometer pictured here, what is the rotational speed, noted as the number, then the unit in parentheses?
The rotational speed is 1000 (rpm)
